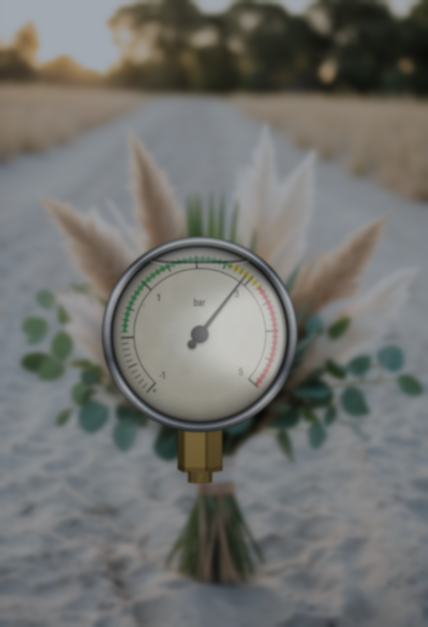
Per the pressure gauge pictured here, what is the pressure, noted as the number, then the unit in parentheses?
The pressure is 2.9 (bar)
